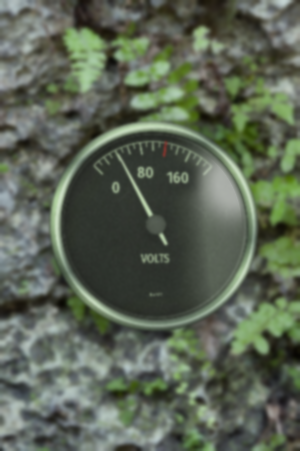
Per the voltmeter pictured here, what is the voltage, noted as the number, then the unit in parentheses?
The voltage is 40 (V)
